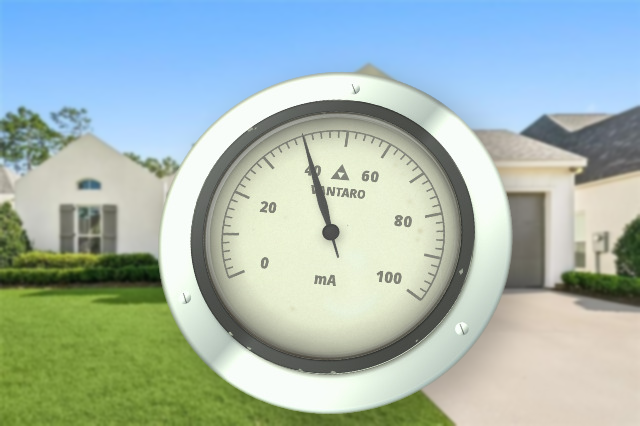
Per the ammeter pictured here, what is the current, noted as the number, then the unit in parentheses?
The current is 40 (mA)
